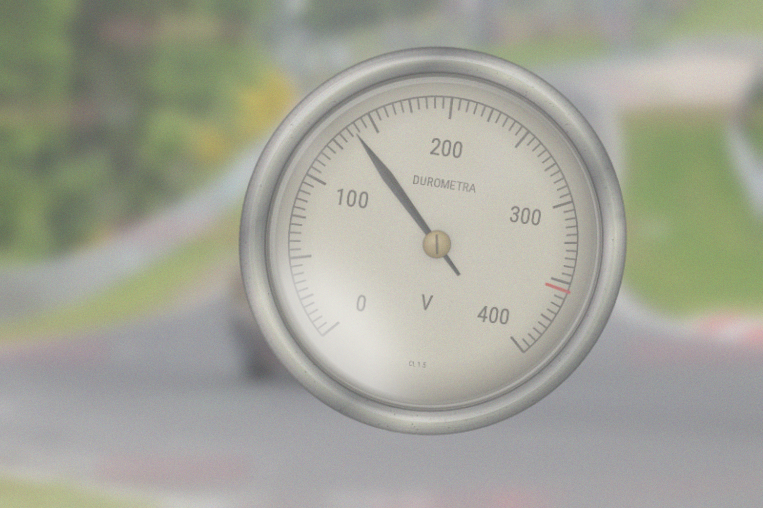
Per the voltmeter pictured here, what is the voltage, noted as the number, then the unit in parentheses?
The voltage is 137.5 (V)
